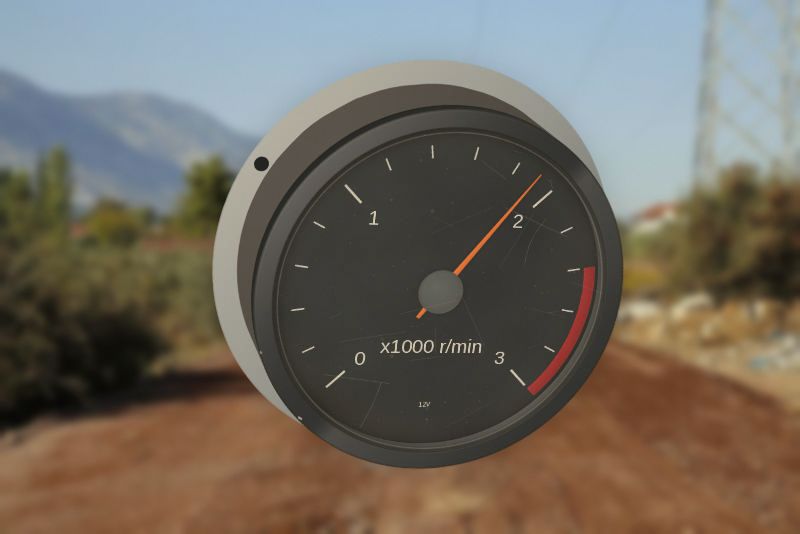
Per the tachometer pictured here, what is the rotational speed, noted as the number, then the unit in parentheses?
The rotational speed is 1900 (rpm)
